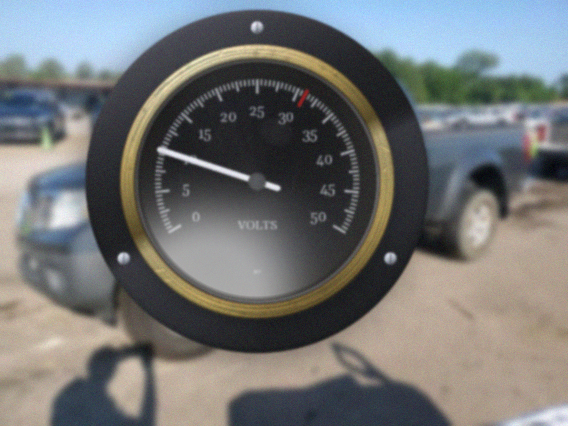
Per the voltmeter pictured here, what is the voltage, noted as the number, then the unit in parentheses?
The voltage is 10 (V)
